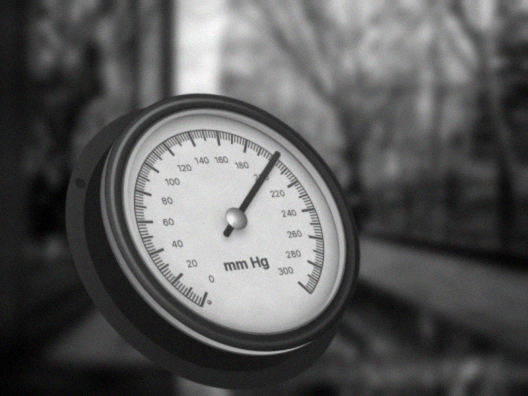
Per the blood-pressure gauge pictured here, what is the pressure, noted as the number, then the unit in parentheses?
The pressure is 200 (mmHg)
